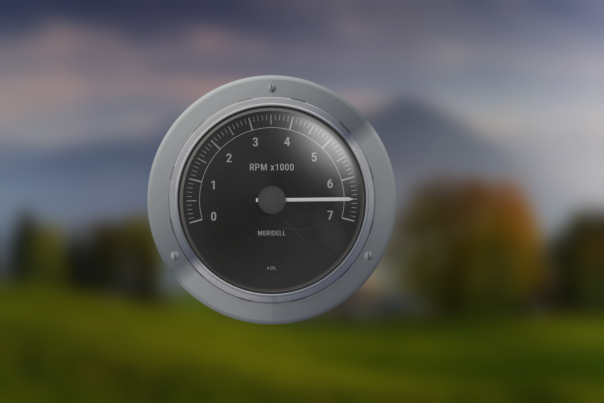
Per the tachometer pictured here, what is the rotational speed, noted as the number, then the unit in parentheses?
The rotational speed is 6500 (rpm)
